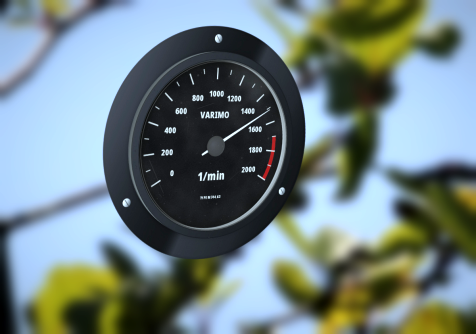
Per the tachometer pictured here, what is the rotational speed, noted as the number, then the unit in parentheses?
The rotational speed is 1500 (rpm)
